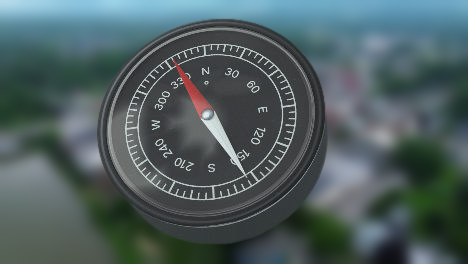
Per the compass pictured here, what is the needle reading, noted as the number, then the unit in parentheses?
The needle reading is 335 (°)
